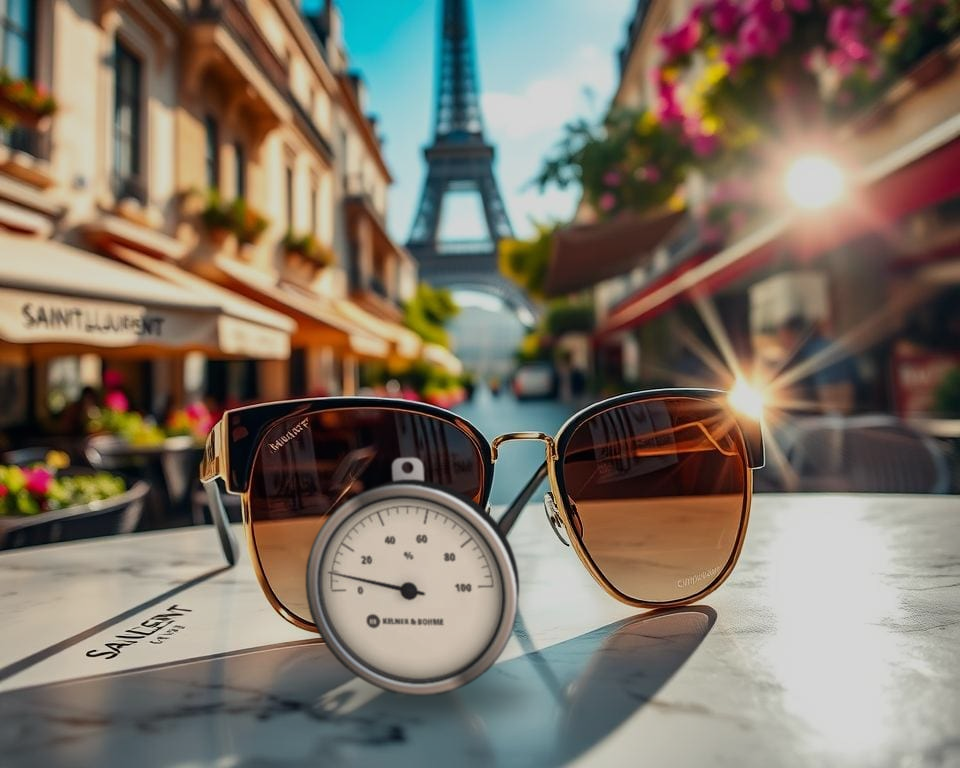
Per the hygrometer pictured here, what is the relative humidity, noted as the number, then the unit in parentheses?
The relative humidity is 8 (%)
